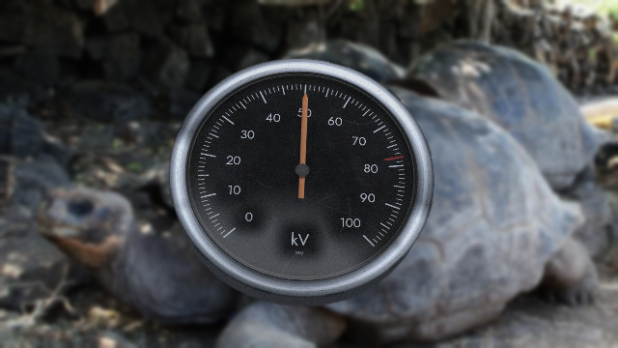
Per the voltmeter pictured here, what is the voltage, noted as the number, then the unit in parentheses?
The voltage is 50 (kV)
